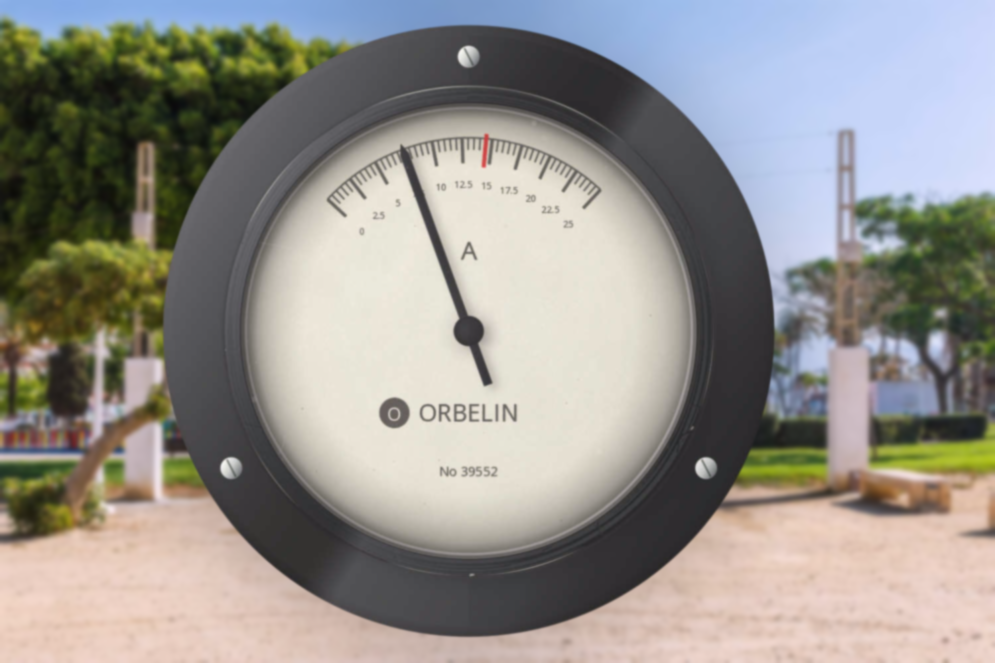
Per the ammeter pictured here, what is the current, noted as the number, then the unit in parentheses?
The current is 7.5 (A)
